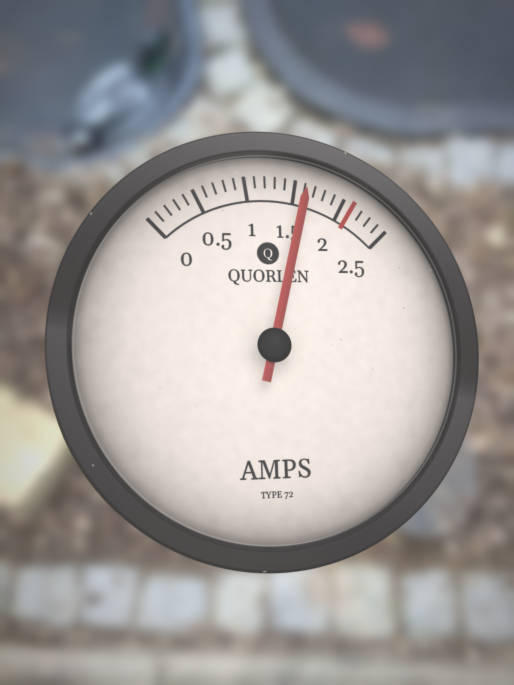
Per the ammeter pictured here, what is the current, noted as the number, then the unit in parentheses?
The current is 1.6 (A)
